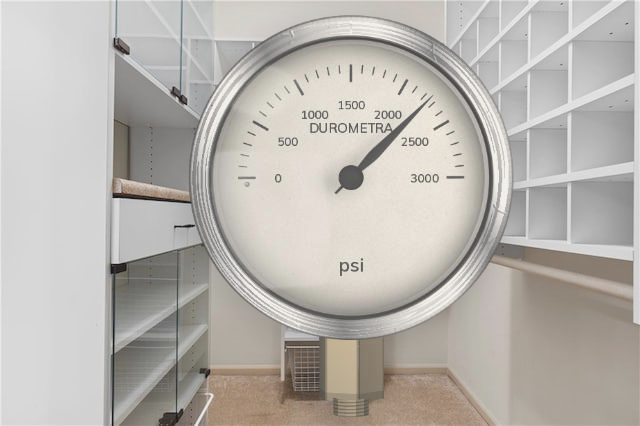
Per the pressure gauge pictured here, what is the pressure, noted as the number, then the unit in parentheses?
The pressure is 2250 (psi)
